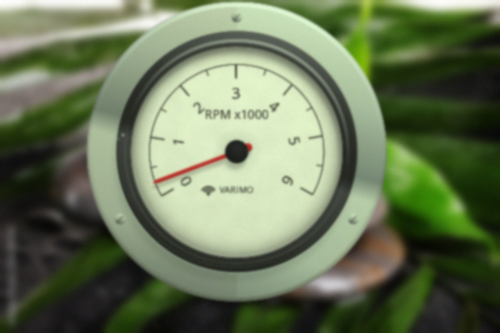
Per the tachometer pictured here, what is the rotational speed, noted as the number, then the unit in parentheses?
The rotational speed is 250 (rpm)
